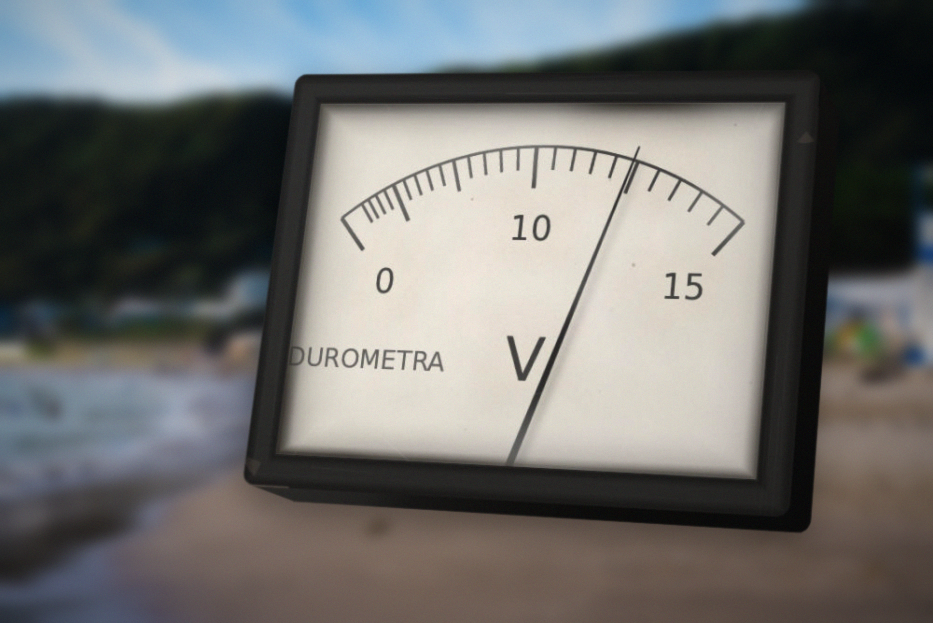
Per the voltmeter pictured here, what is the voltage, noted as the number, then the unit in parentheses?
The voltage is 12.5 (V)
